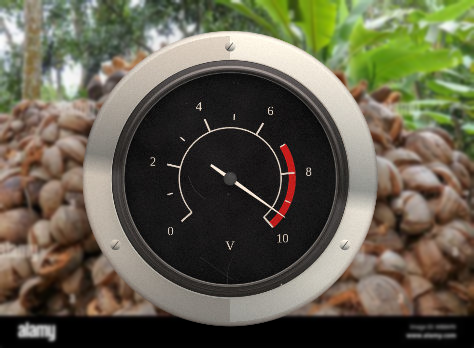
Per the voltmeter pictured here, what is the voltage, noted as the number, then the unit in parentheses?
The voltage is 9.5 (V)
